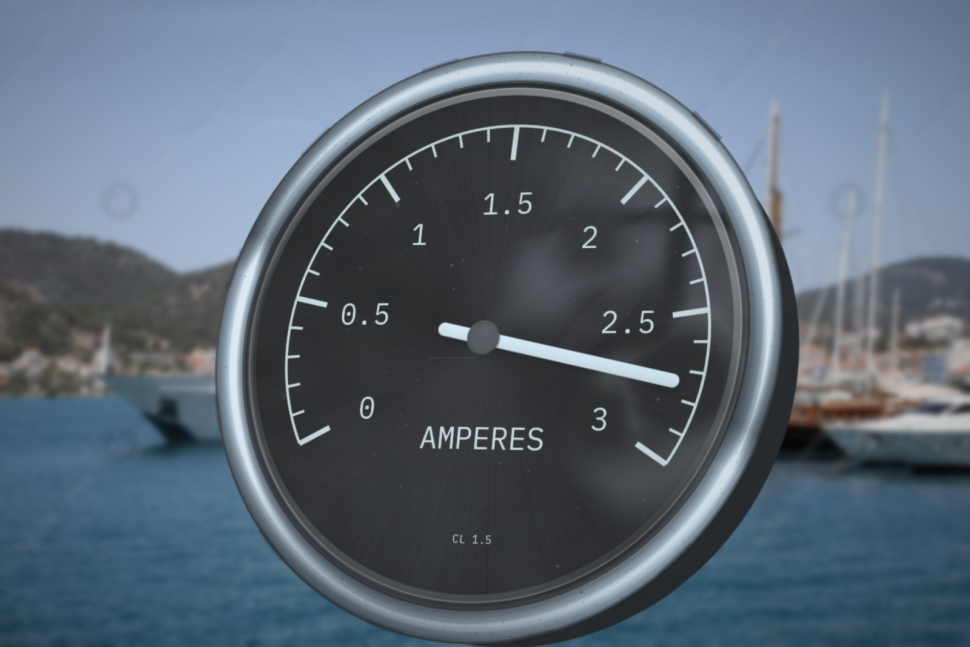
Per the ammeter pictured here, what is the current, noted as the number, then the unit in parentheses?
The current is 2.75 (A)
